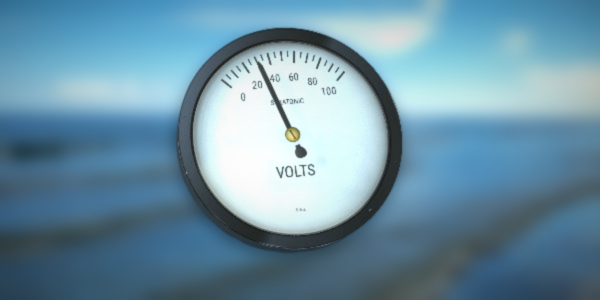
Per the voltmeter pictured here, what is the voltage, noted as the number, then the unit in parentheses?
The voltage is 30 (V)
